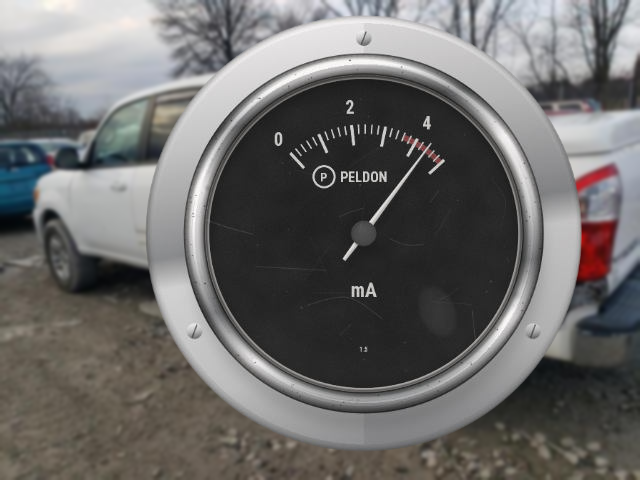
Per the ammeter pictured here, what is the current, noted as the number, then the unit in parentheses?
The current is 4.4 (mA)
